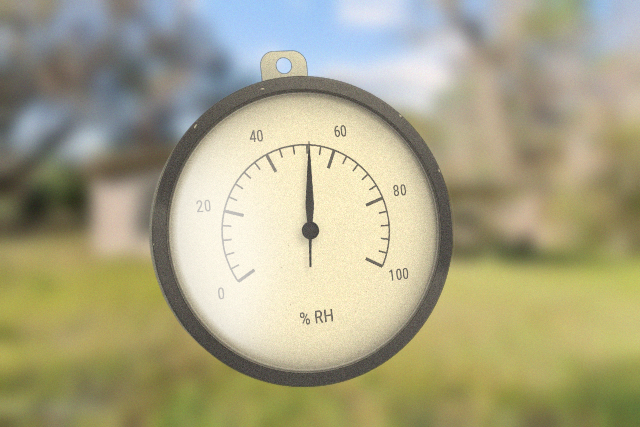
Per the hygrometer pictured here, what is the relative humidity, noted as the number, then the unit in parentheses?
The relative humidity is 52 (%)
